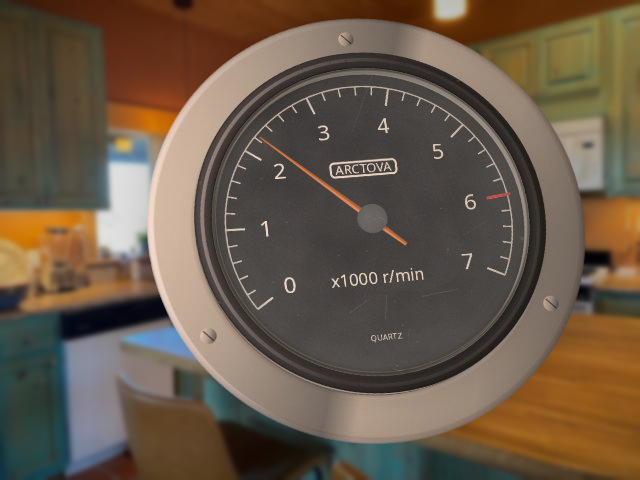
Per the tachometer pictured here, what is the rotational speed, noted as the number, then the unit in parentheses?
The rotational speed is 2200 (rpm)
